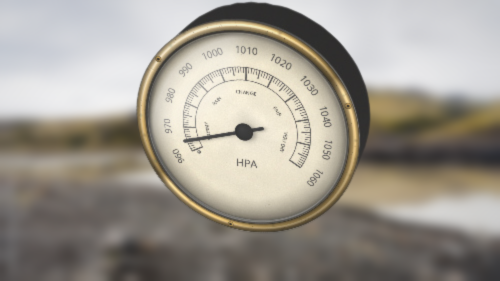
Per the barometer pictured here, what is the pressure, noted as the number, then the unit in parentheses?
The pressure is 965 (hPa)
